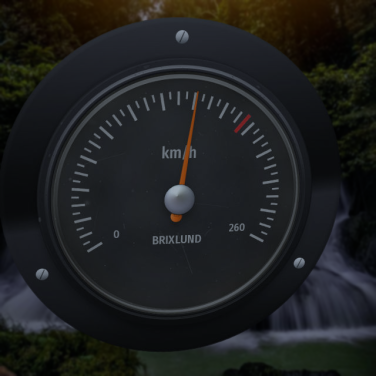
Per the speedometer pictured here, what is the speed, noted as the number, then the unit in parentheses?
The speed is 140 (km/h)
